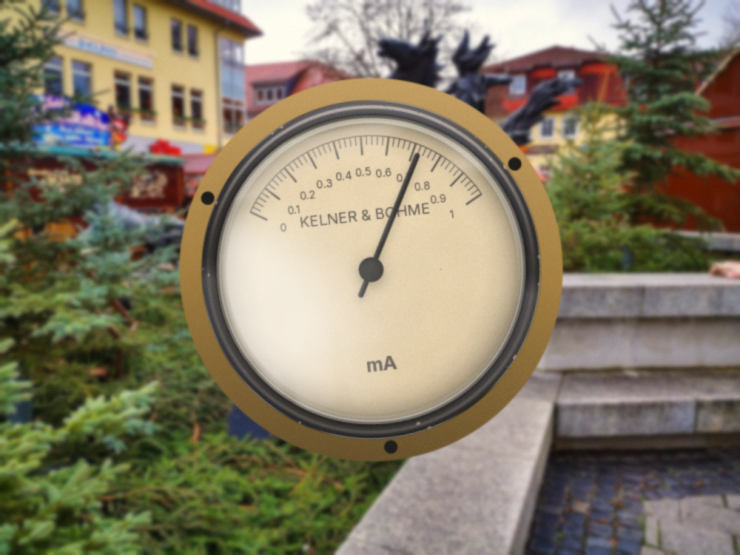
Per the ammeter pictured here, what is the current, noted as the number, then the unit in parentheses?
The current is 0.72 (mA)
